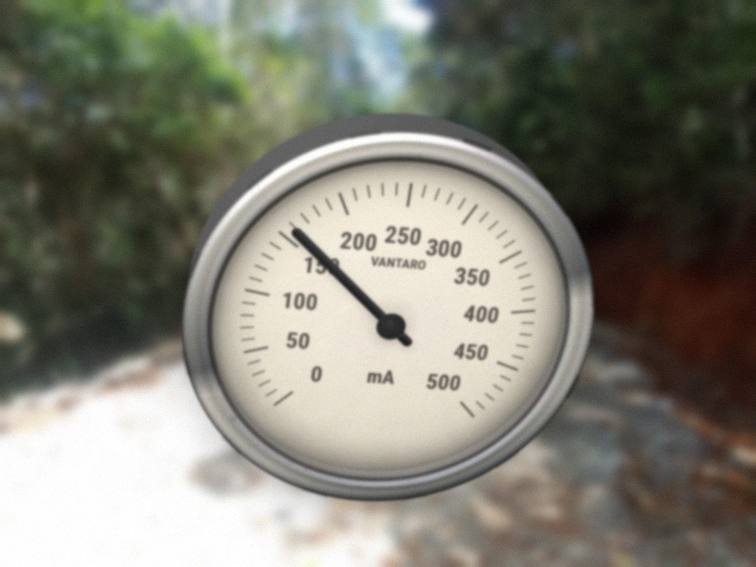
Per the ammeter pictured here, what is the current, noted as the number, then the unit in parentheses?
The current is 160 (mA)
